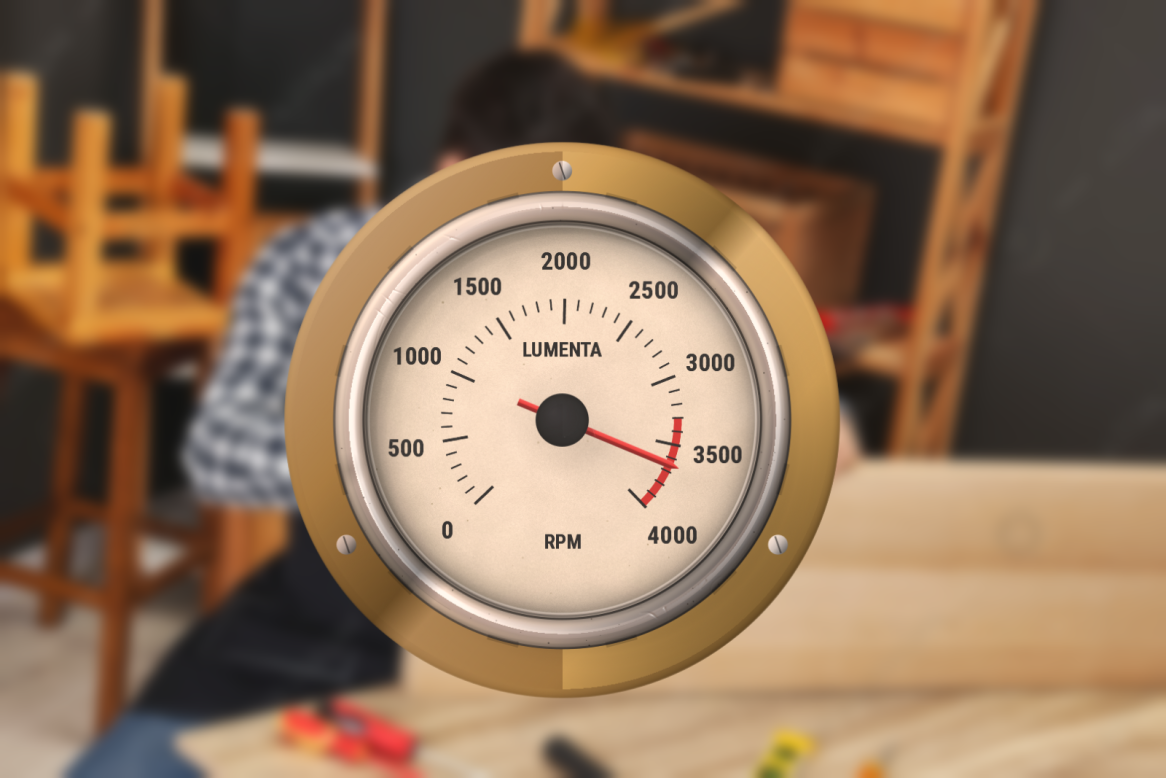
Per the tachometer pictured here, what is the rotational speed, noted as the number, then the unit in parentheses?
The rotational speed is 3650 (rpm)
